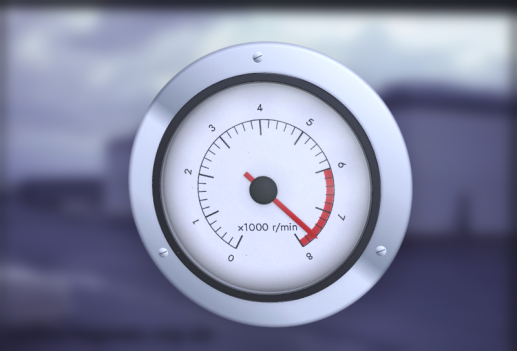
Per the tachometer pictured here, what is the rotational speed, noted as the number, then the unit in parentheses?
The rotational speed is 7600 (rpm)
